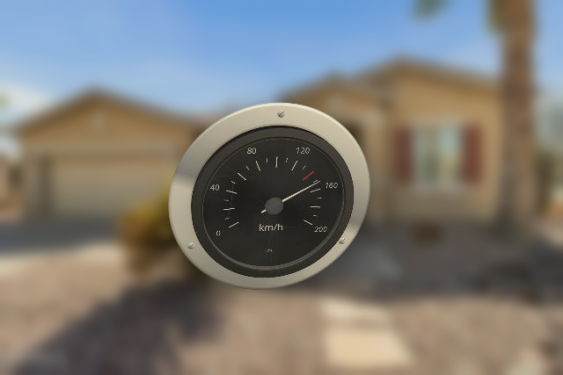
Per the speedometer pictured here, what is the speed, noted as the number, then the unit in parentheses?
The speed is 150 (km/h)
